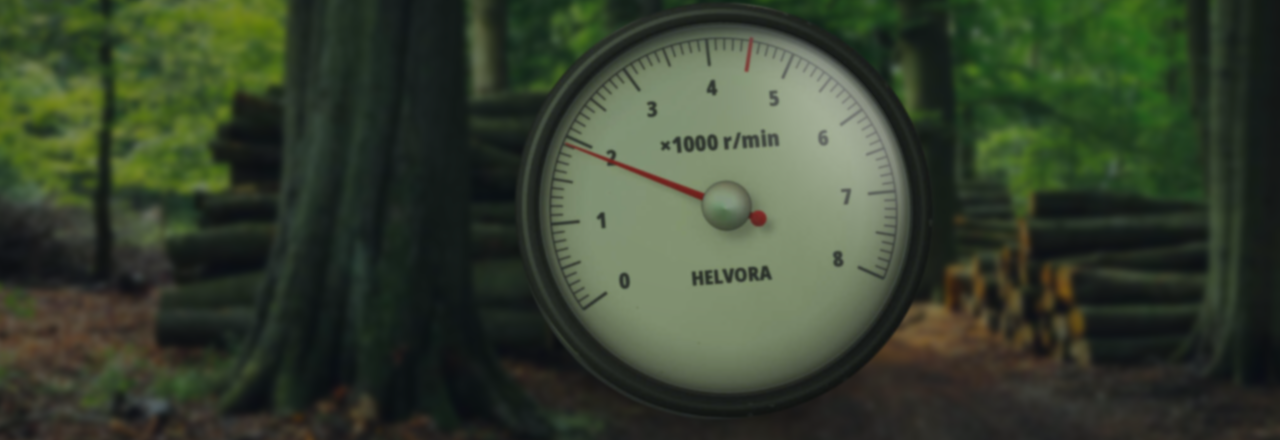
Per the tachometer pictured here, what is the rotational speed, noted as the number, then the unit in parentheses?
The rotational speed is 1900 (rpm)
